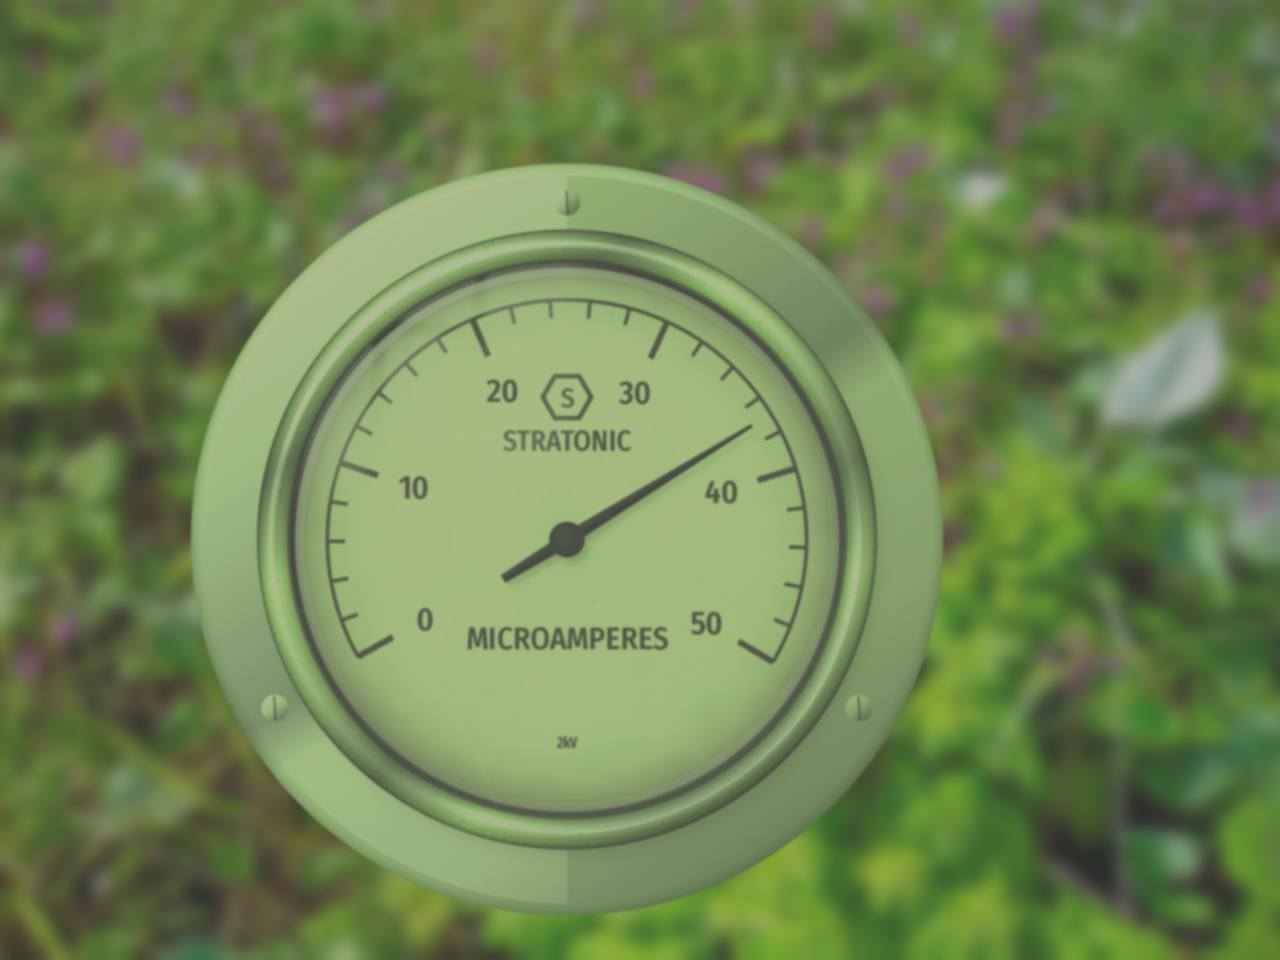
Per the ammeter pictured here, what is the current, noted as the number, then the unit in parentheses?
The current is 37 (µA)
